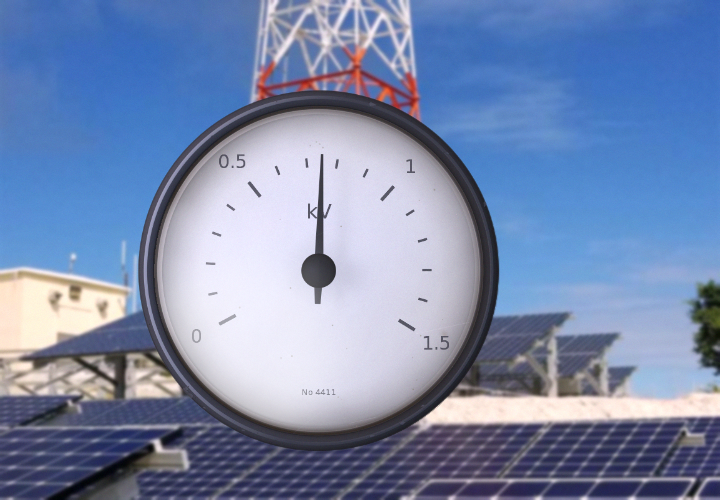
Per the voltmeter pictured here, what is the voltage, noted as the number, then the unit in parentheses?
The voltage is 0.75 (kV)
